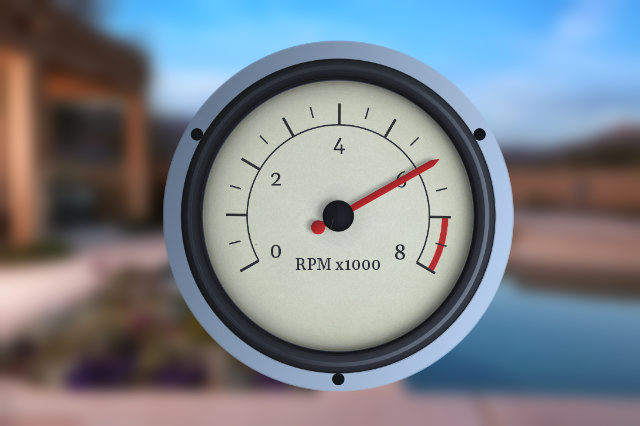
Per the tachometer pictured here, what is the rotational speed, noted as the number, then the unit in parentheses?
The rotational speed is 6000 (rpm)
